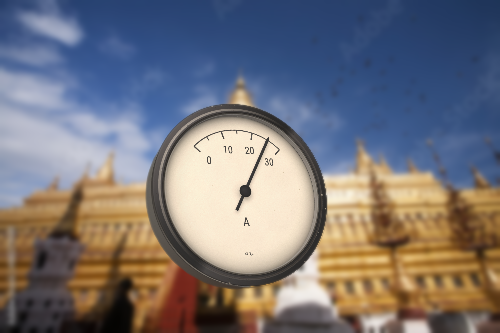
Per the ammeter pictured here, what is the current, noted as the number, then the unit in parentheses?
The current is 25 (A)
